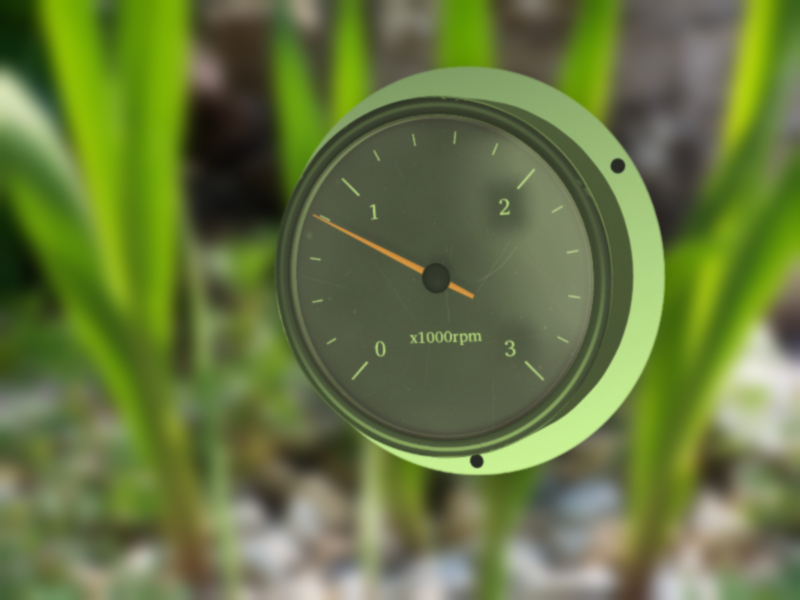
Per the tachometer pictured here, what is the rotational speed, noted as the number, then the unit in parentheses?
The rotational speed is 800 (rpm)
